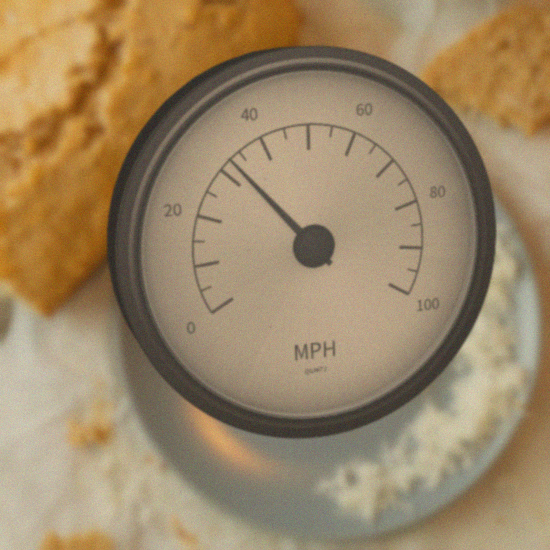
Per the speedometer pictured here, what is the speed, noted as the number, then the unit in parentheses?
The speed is 32.5 (mph)
